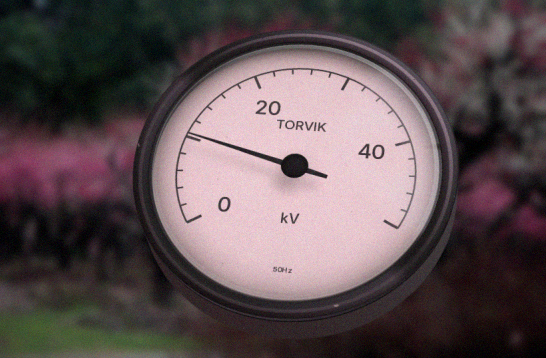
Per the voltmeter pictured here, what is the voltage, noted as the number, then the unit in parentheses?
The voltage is 10 (kV)
